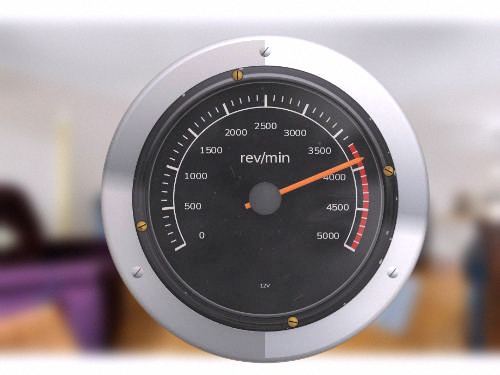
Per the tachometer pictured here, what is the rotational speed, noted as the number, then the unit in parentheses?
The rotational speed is 3900 (rpm)
